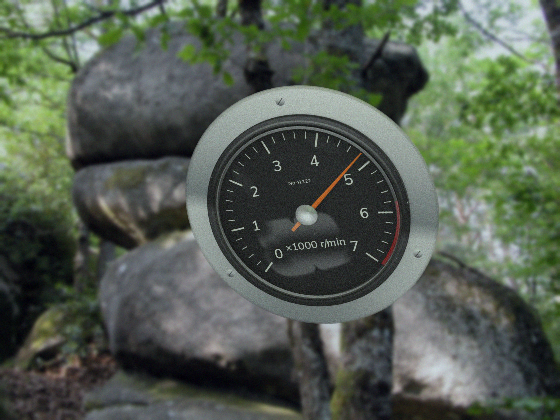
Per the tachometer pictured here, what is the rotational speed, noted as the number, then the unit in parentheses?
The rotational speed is 4800 (rpm)
